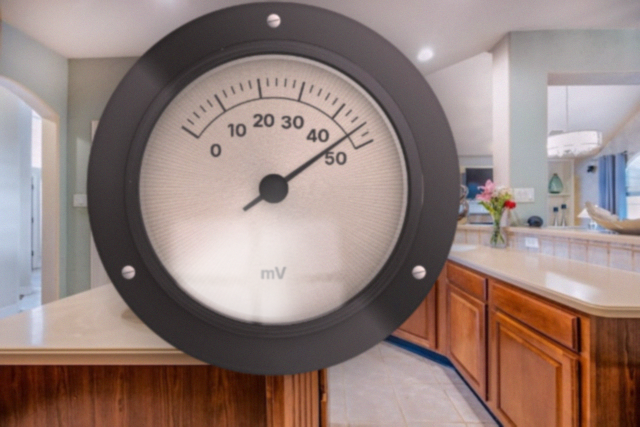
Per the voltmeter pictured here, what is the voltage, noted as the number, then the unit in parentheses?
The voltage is 46 (mV)
